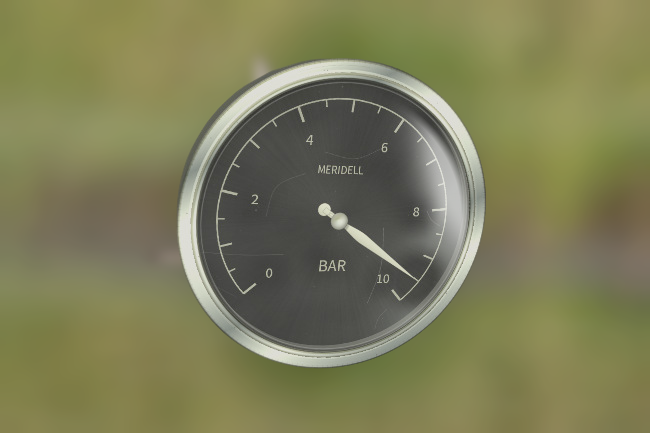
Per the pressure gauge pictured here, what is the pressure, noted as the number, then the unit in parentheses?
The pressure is 9.5 (bar)
